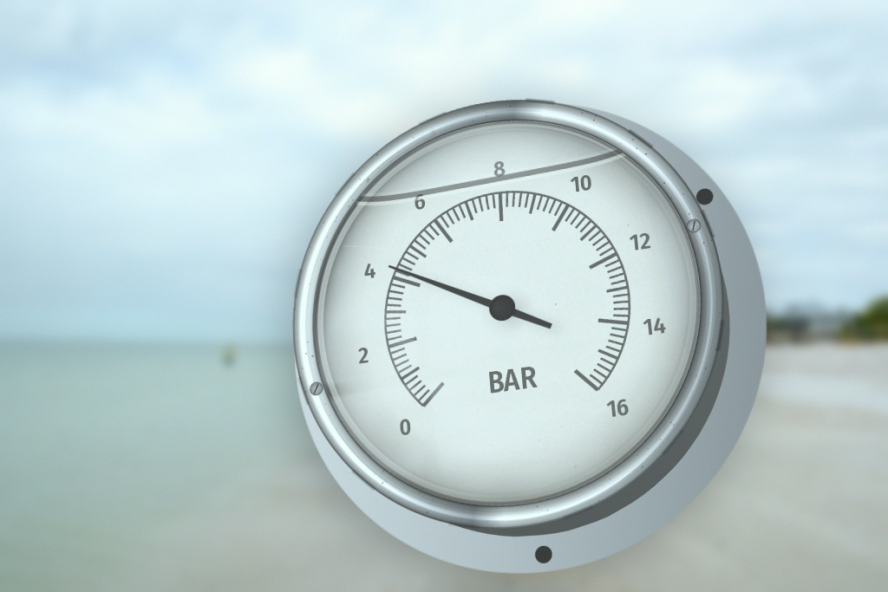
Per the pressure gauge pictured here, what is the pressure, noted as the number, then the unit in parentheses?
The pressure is 4.2 (bar)
